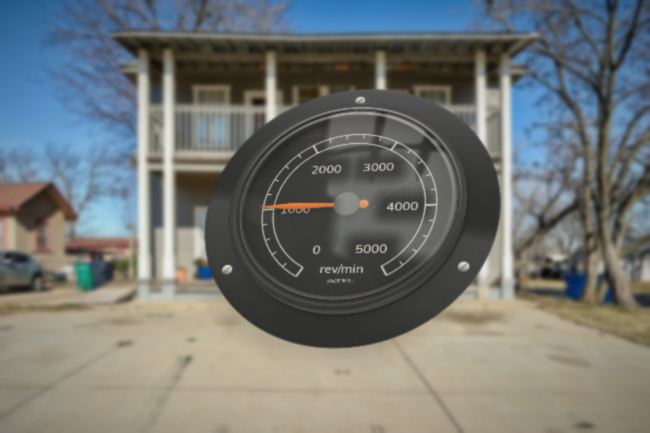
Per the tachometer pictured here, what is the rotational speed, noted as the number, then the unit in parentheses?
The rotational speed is 1000 (rpm)
